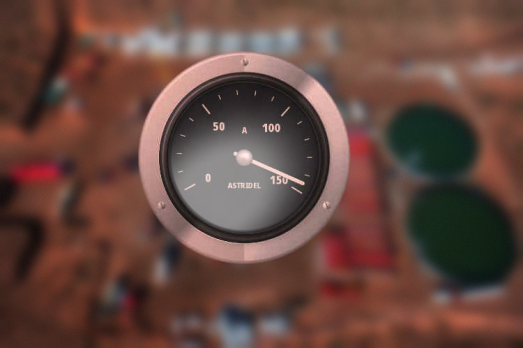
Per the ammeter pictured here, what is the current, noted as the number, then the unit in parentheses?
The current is 145 (A)
